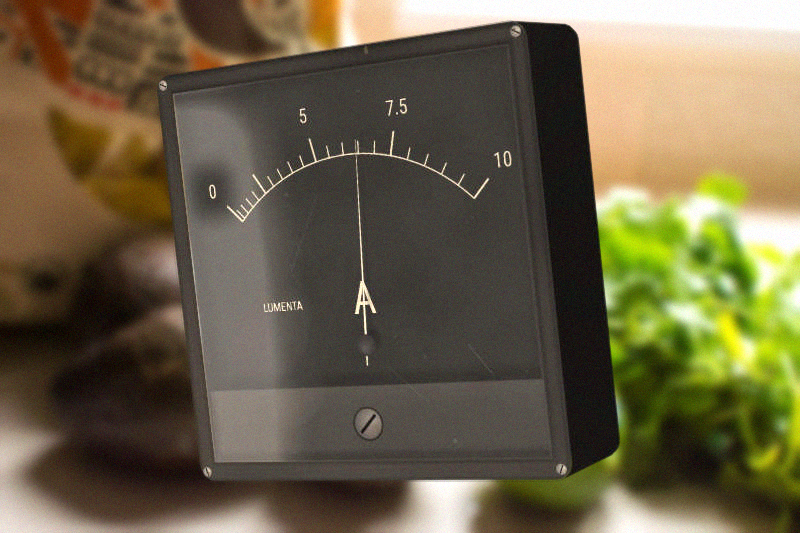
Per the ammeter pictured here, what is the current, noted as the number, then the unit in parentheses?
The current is 6.5 (A)
